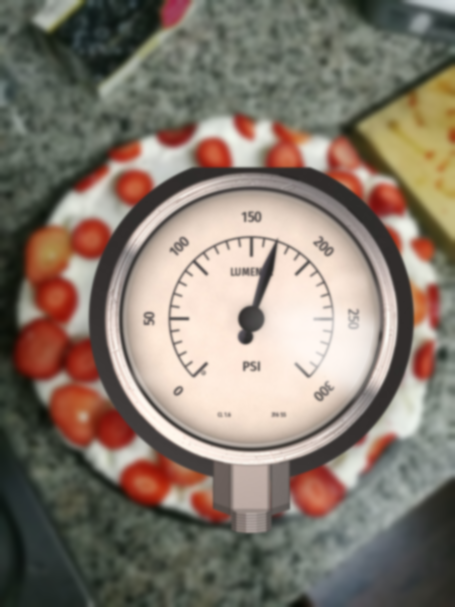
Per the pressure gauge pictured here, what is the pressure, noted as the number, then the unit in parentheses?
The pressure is 170 (psi)
